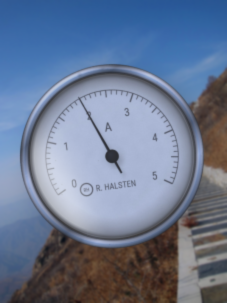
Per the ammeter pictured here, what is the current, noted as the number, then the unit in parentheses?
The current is 2 (A)
